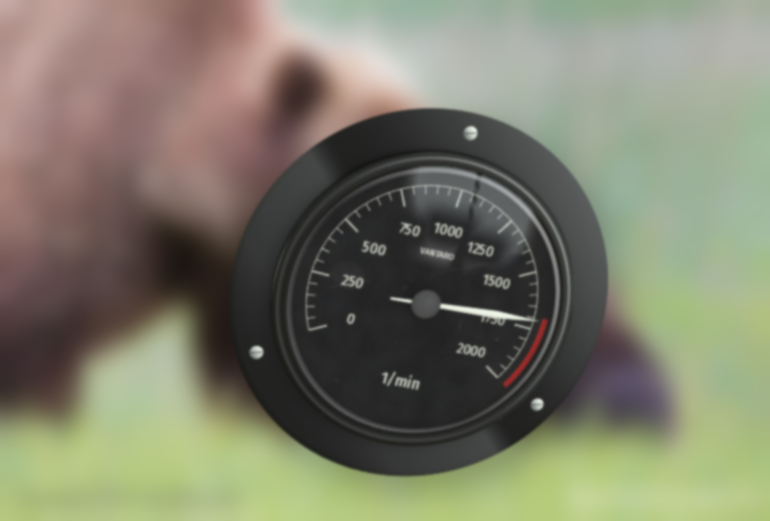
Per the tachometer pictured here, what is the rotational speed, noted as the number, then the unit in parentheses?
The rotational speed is 1700 (rpm)
